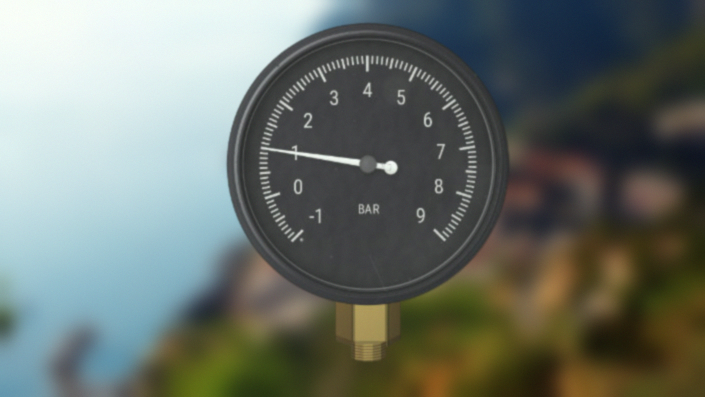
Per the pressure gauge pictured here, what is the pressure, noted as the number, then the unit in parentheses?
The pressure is 1 (bar)
